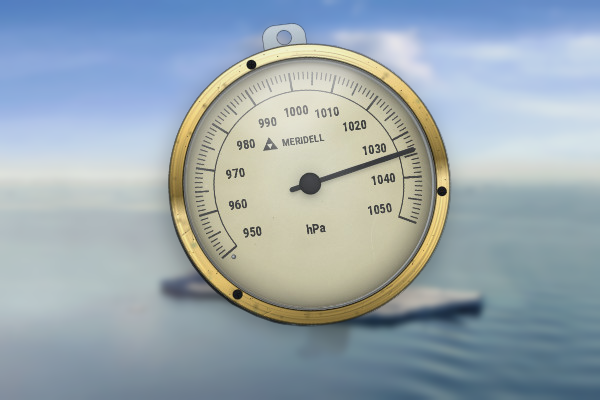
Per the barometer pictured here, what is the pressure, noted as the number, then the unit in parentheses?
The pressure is 1034 (hPa)
